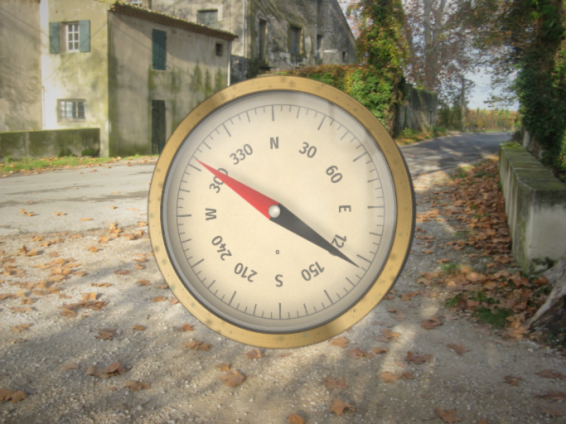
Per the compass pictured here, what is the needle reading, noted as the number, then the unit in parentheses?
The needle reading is 305 (°)
